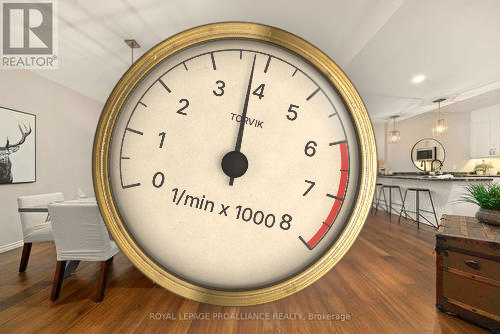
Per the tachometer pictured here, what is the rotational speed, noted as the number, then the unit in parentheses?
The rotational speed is 3750 (rpm)
